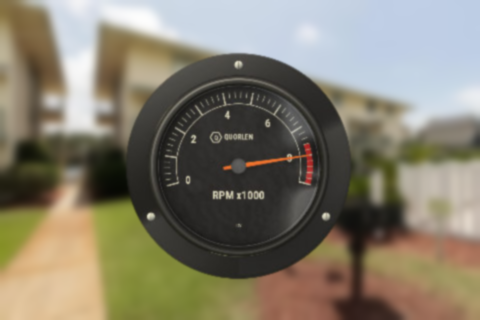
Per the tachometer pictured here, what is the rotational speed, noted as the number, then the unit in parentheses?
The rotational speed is 8000 (rpm)
